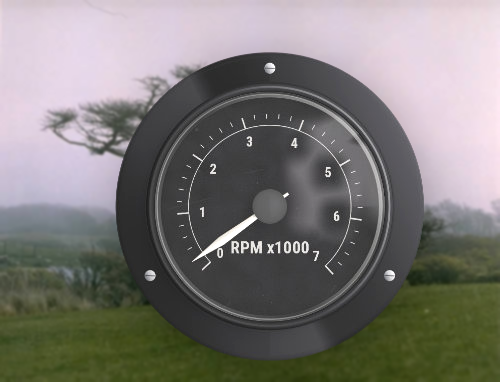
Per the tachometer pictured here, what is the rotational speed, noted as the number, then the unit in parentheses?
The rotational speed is 200 (rpm)
